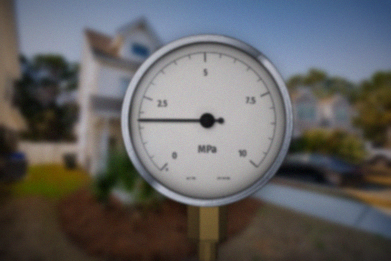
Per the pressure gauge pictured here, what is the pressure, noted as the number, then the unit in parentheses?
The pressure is 1.75 (MPa)
